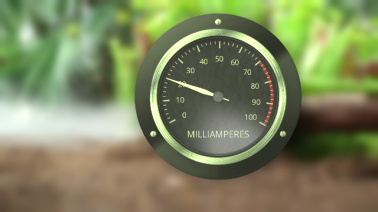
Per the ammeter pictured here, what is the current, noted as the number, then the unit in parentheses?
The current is 20 (mA)
